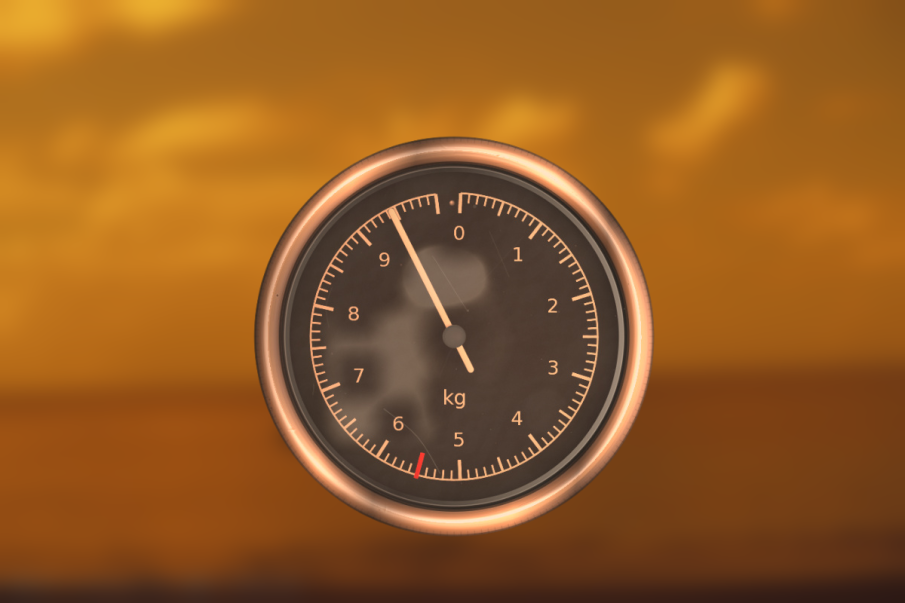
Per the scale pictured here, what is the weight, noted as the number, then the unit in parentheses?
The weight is 9.45 (kg)
